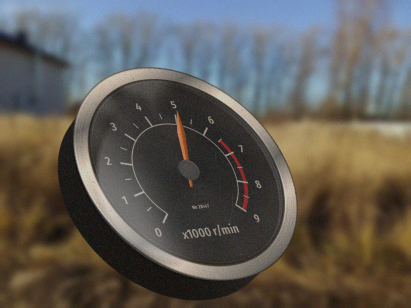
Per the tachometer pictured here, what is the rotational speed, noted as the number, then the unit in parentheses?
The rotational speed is 5000 (rpm)
